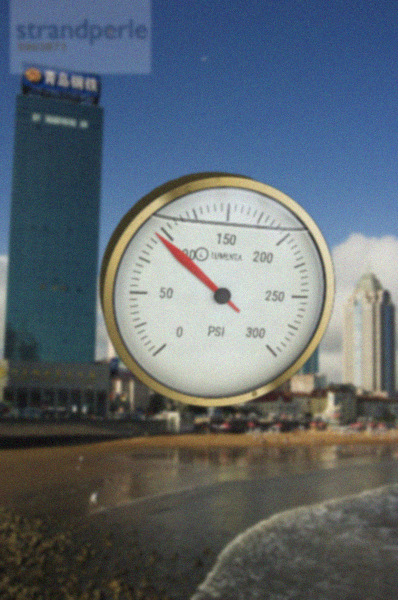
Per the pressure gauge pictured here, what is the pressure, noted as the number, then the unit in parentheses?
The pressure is 95 (psi)
